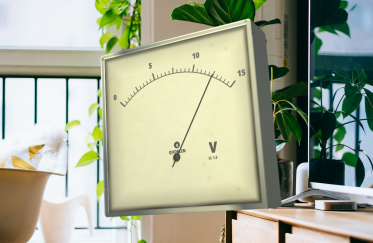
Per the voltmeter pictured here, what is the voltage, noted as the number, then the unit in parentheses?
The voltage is 12.5 (V)
